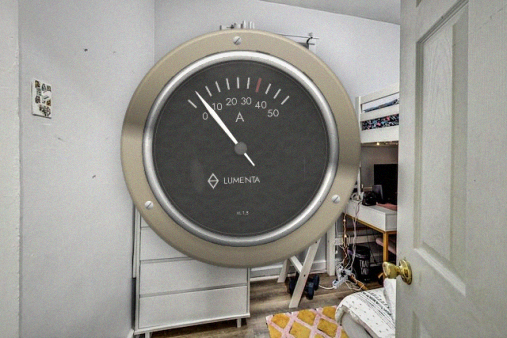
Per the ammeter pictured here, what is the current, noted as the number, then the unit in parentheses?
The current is 5 (A)
